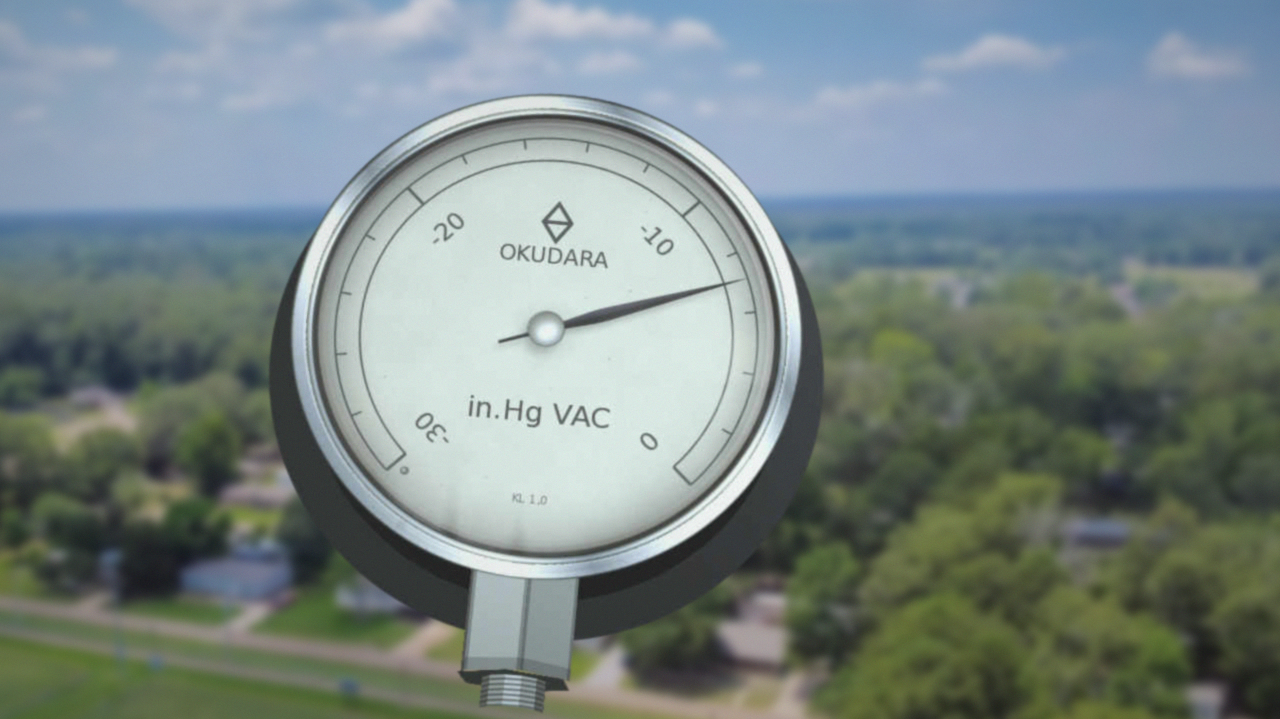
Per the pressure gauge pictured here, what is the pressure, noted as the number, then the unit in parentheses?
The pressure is -7 (inHg)
